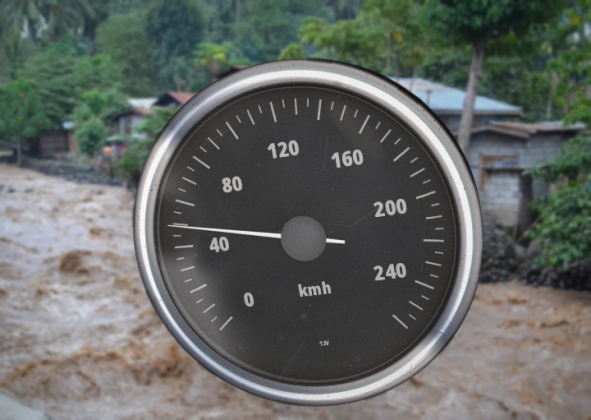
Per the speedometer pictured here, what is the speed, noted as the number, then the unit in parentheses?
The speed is 50 (km/h)
